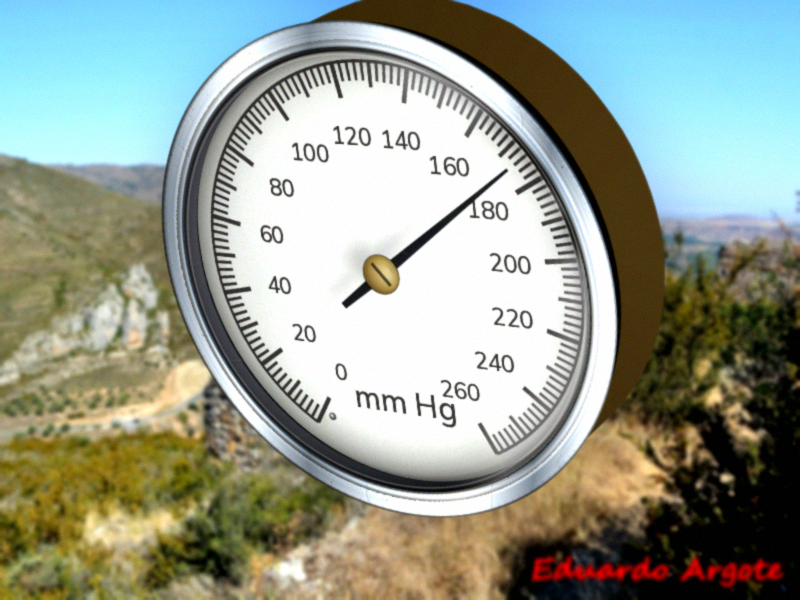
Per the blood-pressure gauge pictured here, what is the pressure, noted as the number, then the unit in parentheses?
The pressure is 174 (mmHg)
